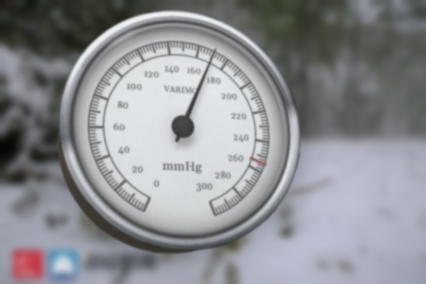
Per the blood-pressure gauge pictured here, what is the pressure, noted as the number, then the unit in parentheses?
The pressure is 170 (mmHg)
